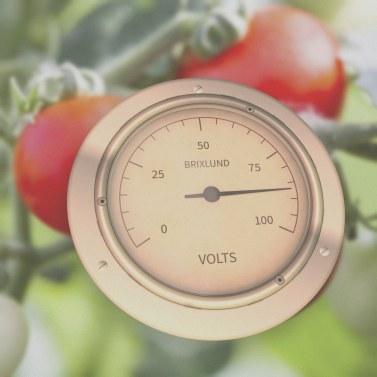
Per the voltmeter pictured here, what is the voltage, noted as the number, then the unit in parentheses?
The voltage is 87.5 (V)
